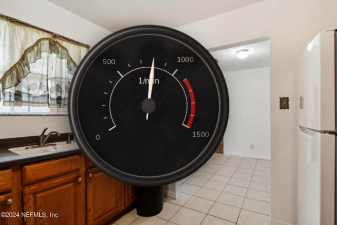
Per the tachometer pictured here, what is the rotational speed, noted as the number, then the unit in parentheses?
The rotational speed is 800 (rpm)
